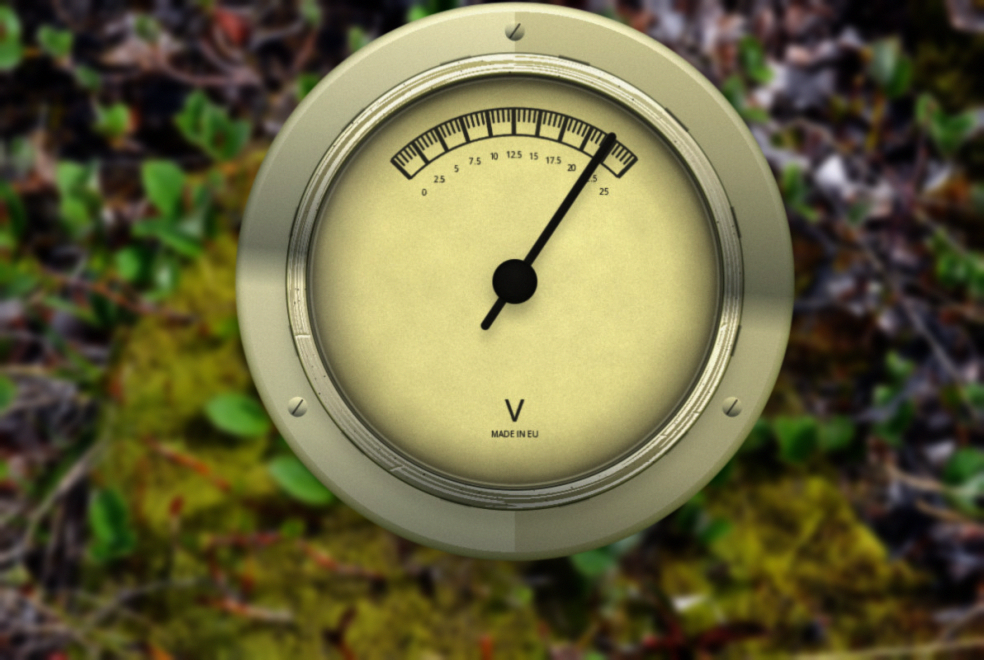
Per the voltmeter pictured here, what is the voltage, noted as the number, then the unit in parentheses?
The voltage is 22 (V)
